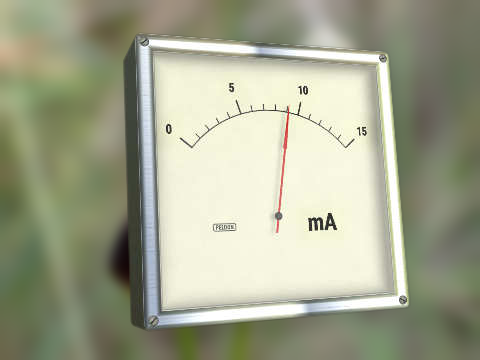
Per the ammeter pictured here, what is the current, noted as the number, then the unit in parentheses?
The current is 9 (mA)
